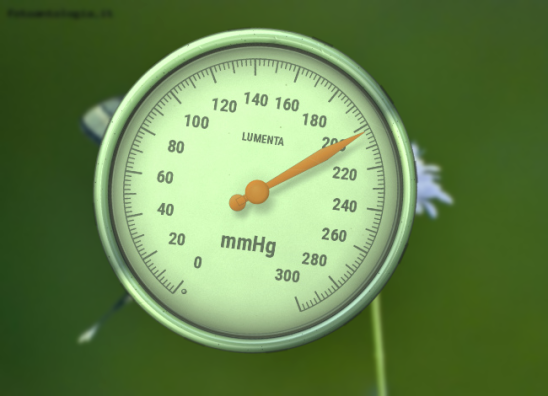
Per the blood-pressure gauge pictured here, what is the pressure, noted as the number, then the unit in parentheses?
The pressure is 202 (mmHg)
